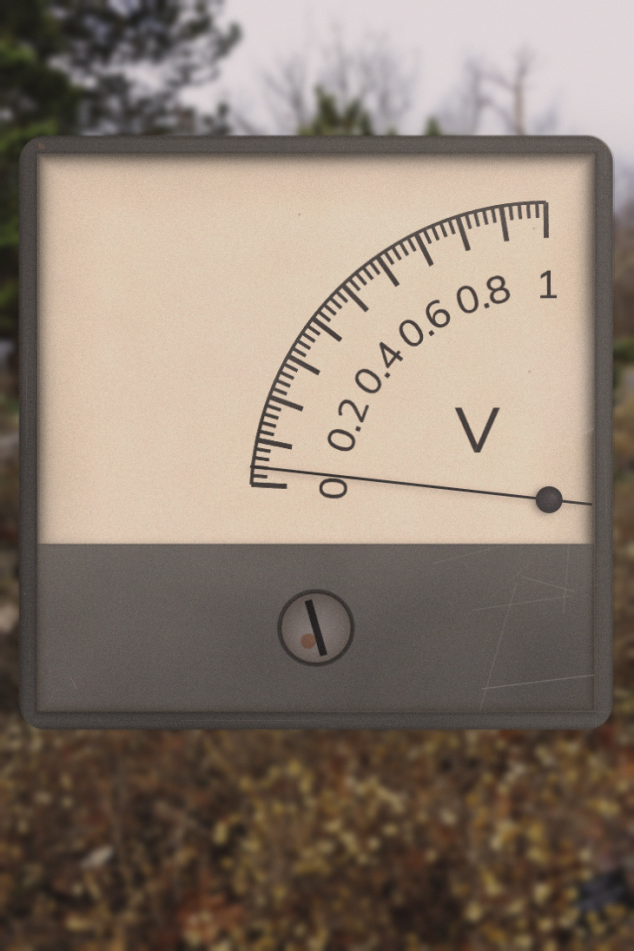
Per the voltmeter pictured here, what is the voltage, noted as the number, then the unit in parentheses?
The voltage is 0.04 (V)
